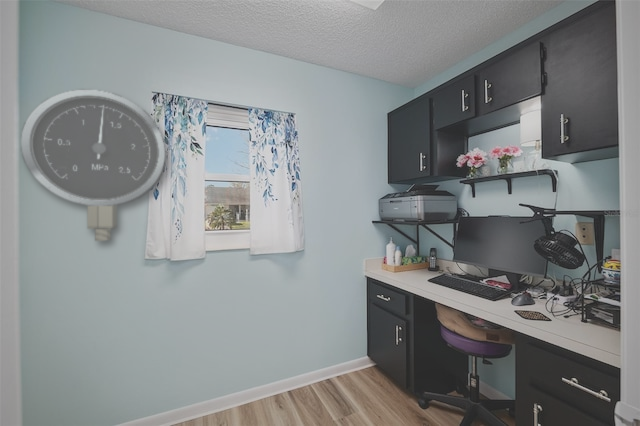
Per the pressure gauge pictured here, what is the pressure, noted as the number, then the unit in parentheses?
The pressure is 1.3 (MPa)
